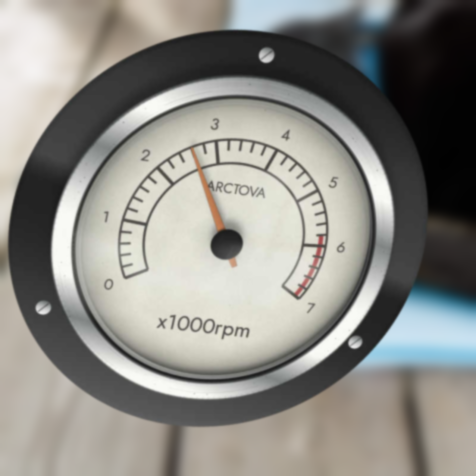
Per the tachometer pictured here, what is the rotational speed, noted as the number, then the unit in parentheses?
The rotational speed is 2600 (rpm)
